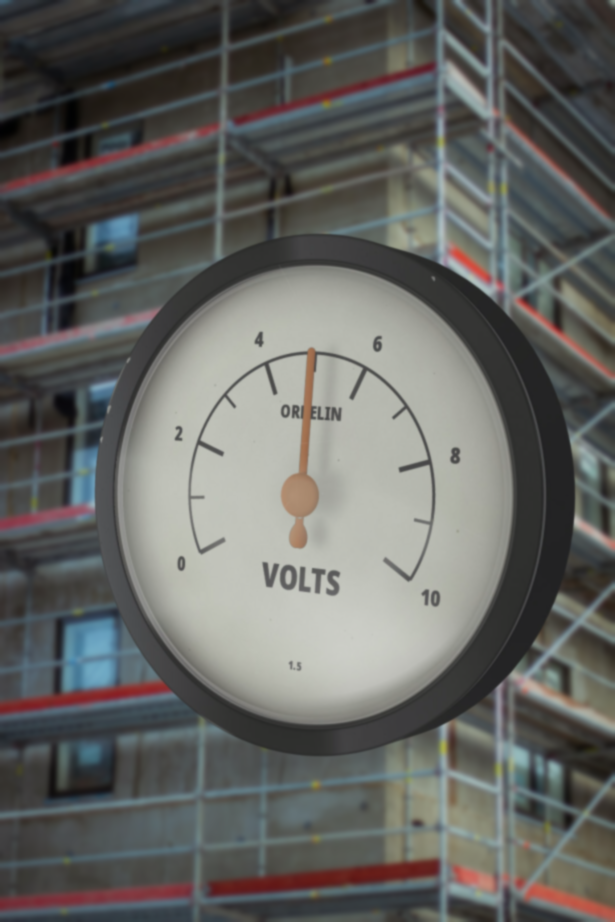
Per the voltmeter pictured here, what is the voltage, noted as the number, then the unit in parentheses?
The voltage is 5 (V)
